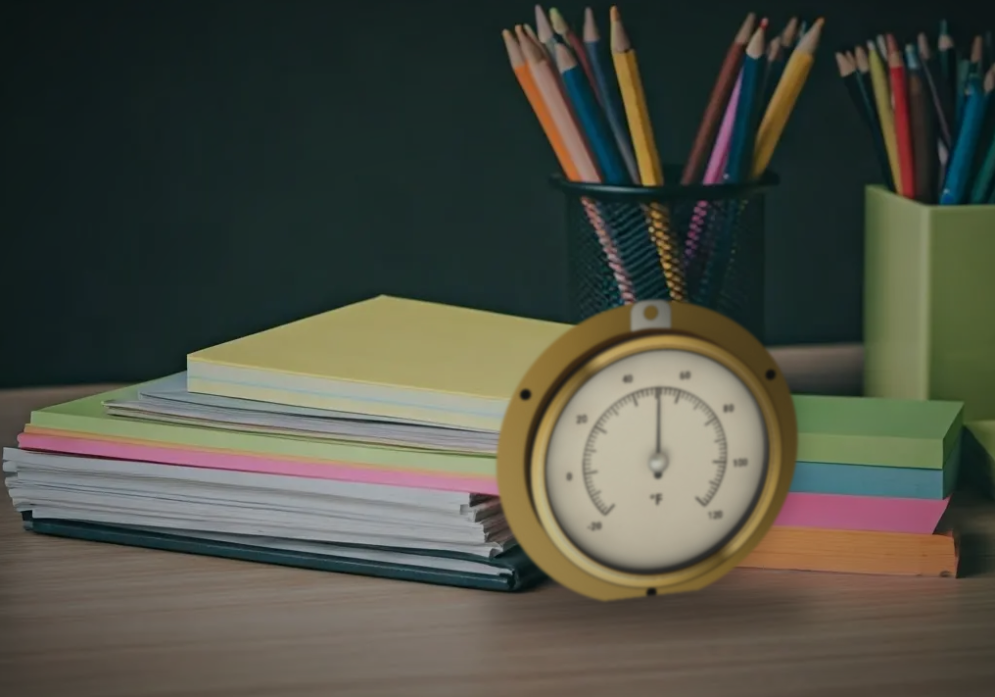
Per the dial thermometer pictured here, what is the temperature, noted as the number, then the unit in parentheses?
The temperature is 50 (°F)
